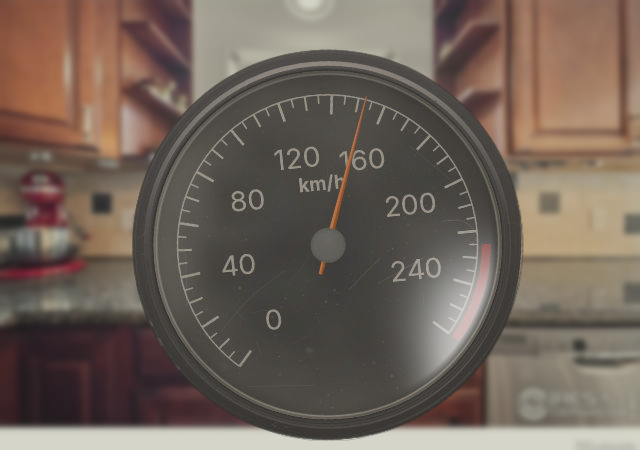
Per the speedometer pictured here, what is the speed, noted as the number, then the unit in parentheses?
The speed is 152.5 (km/h)
